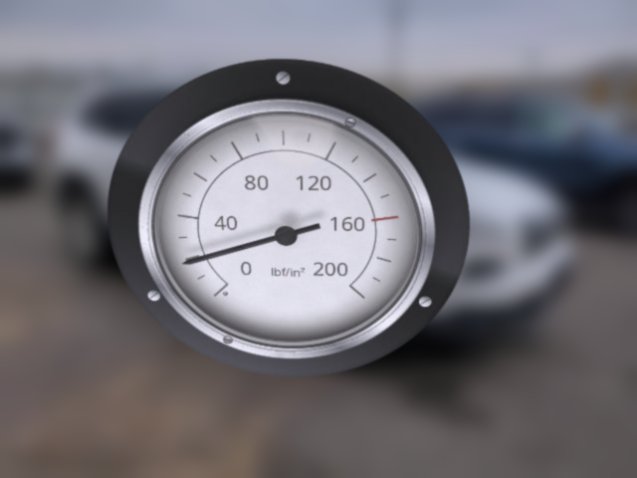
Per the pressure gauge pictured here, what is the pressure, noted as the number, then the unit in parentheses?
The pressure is 20 (psi)
